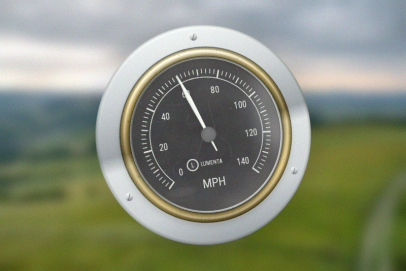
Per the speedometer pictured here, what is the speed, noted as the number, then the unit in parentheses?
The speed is 60 (mph)
